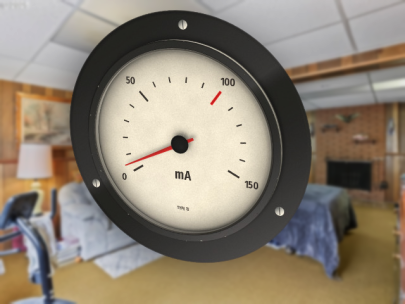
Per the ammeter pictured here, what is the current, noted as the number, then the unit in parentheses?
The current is 5 (mA)
